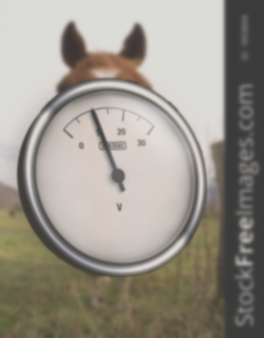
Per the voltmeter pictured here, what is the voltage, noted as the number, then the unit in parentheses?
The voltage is 10 (V)
